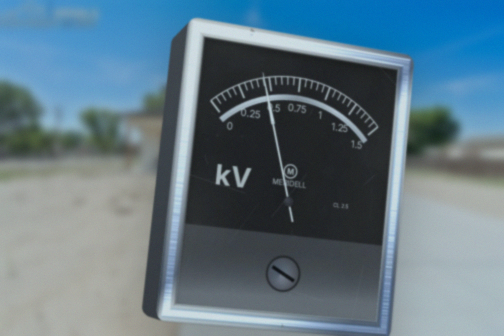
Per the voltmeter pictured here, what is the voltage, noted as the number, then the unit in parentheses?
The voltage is 0.45 (kV)
